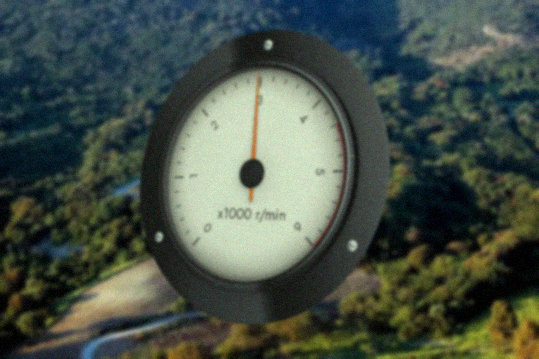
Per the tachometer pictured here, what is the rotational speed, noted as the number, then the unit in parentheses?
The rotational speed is 3000 (rpm)
